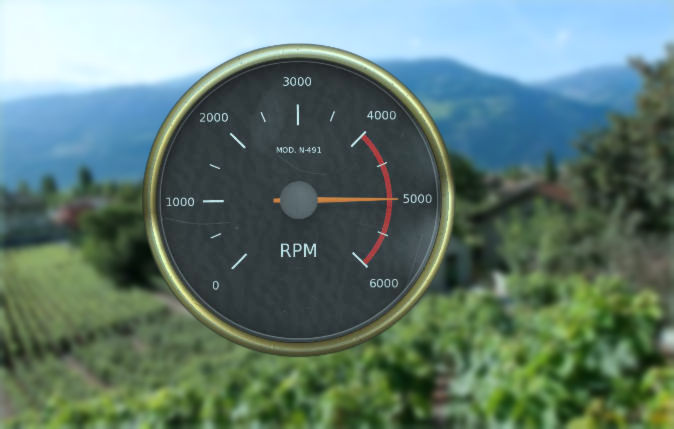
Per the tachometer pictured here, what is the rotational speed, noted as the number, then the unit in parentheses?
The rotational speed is 5000 (rpm)
